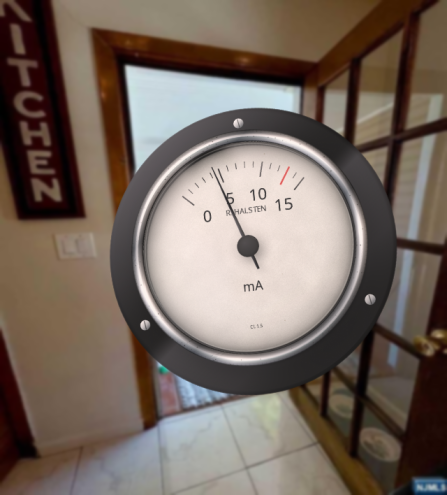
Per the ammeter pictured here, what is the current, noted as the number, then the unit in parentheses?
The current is 4.5 (mA)
